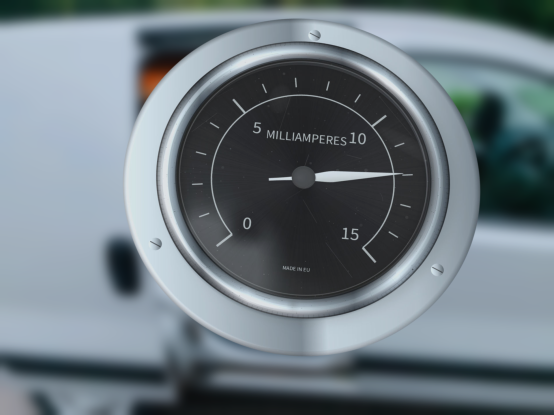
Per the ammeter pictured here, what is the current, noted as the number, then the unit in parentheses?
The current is 12 (mA)
